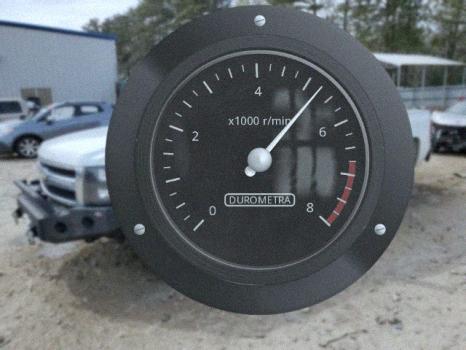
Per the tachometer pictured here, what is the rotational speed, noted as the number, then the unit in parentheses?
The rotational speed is 5250 (rpm)
